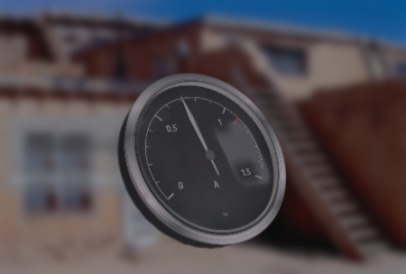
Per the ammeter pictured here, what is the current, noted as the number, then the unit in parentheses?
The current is 0.7 (A)
